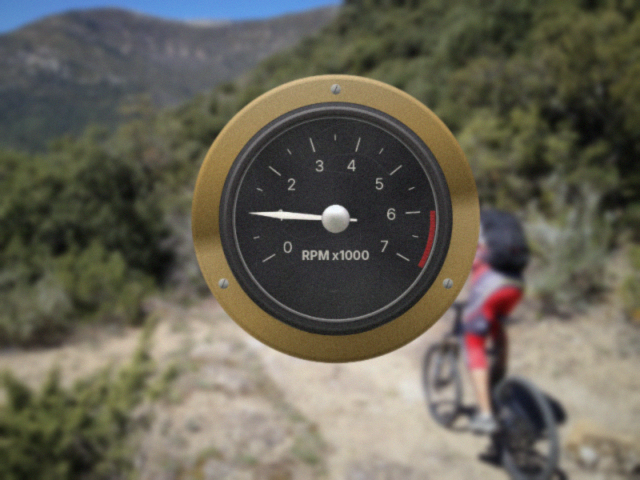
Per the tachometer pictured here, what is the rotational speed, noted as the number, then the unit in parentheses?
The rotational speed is 1000 (rpm)
